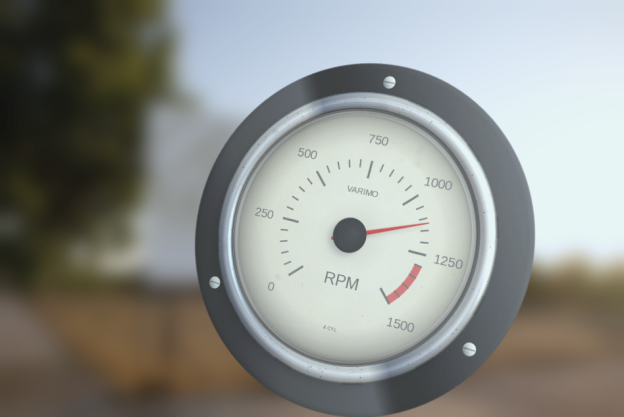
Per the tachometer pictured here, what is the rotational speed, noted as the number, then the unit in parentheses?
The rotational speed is 1125 (rpm)
